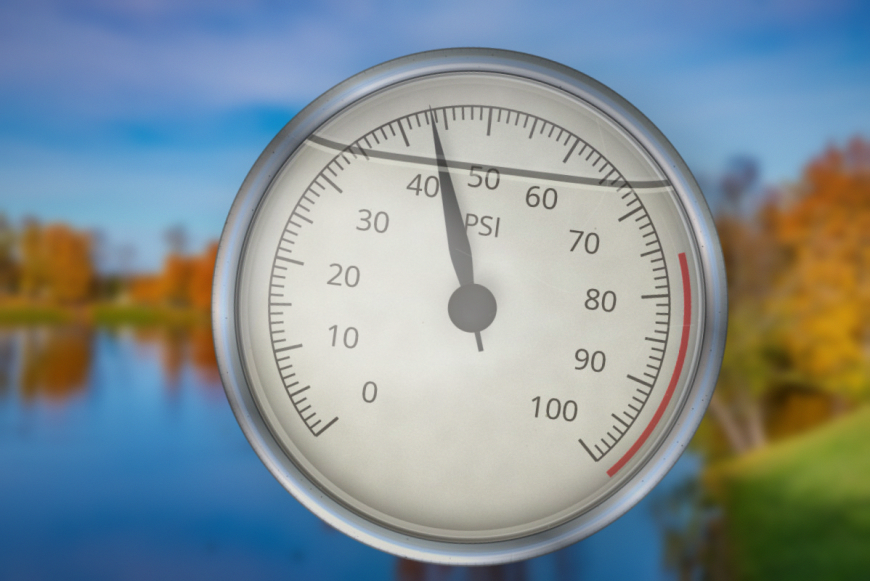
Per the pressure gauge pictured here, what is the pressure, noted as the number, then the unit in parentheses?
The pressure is 43.5 (psi)
